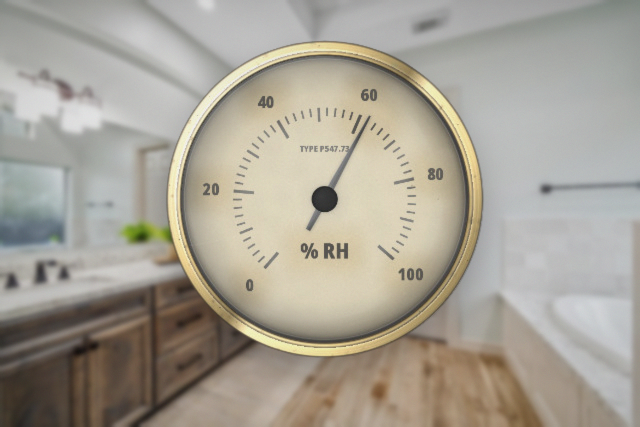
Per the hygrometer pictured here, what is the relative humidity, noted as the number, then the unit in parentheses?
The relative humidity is 62 (%)
